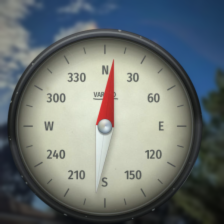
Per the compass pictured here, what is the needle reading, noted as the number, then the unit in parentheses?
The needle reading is 7.5 (°)
